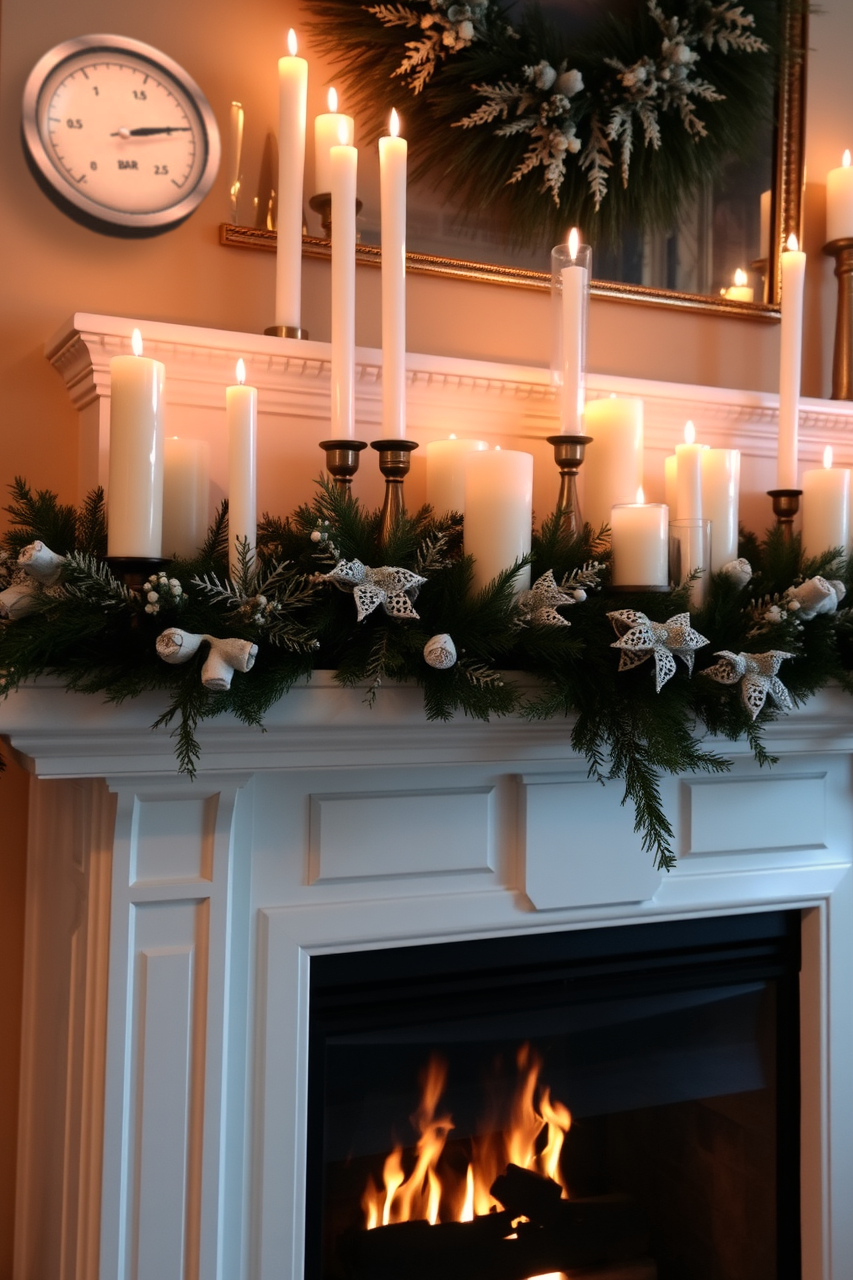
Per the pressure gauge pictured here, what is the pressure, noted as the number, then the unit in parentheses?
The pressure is 2 (bar)
